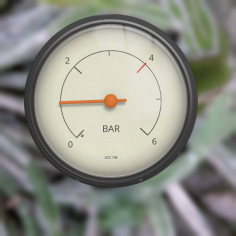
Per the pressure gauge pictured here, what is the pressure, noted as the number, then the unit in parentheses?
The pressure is 1 (bar)
